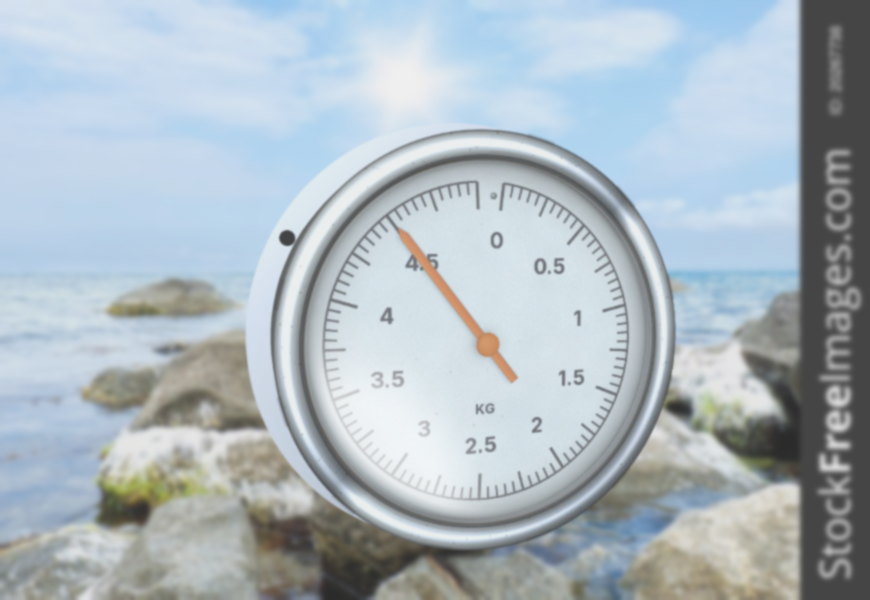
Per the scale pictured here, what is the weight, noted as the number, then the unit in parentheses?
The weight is 4.5 (kg)
